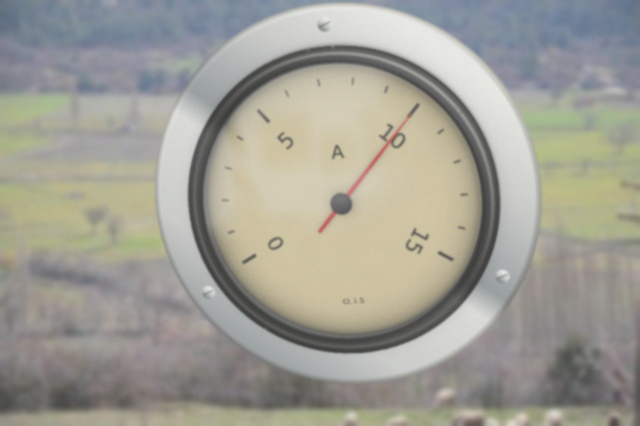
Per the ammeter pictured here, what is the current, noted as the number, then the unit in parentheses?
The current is 10 (A)
